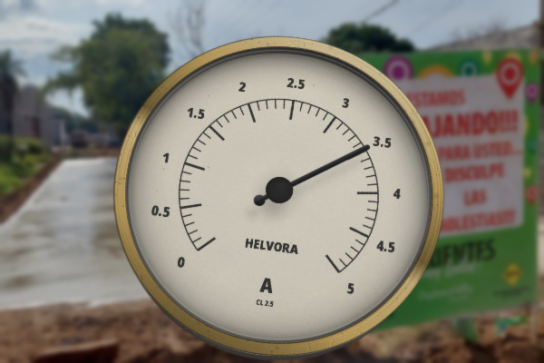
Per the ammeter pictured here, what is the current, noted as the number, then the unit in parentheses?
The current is 3.5 (A)
